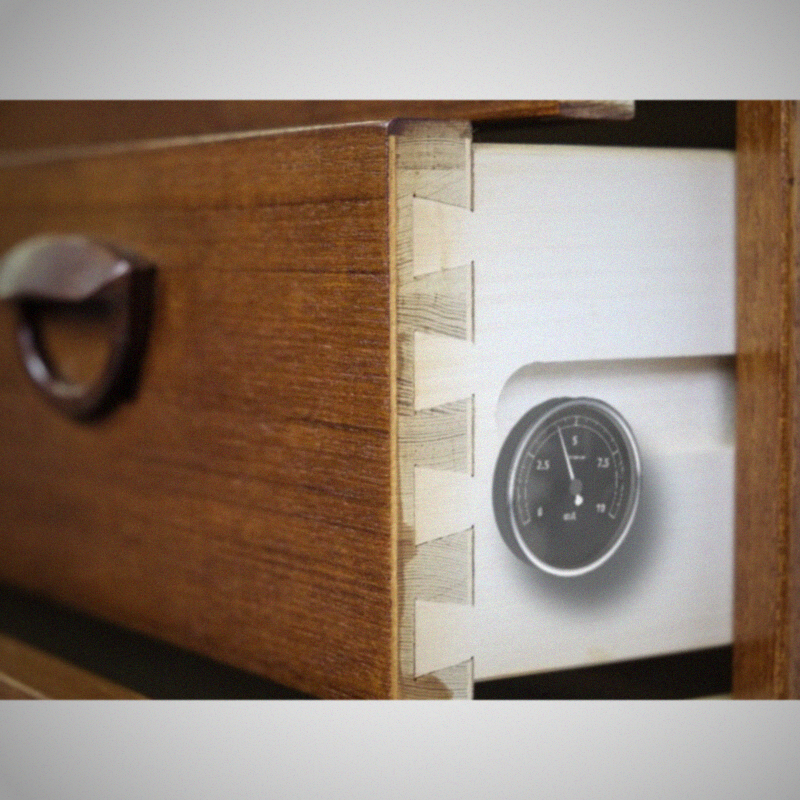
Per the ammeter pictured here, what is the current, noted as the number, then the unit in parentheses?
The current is 4 (mA)
